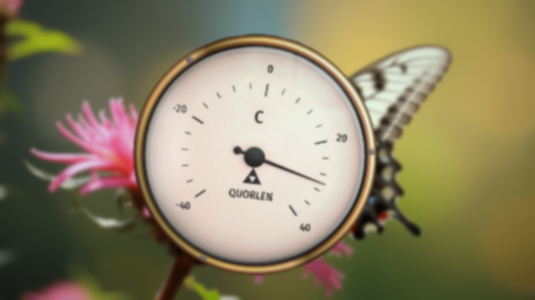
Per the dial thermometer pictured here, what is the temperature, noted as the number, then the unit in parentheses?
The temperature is 30 (°C)
